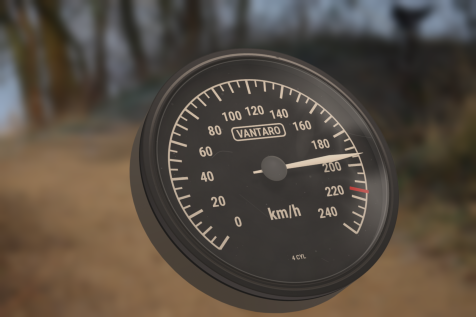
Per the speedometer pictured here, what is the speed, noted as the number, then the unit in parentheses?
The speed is 195 (km/h)
